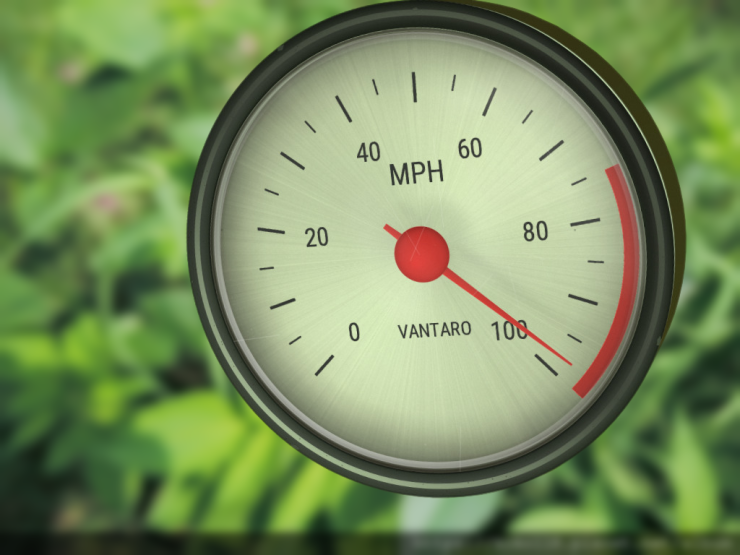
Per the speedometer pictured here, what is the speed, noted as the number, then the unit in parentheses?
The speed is 97.5 (mph)
